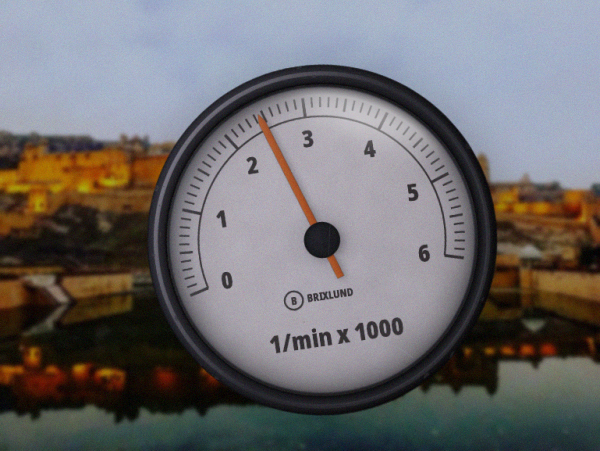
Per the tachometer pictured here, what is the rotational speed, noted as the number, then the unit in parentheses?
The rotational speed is 2450 (rpm)
